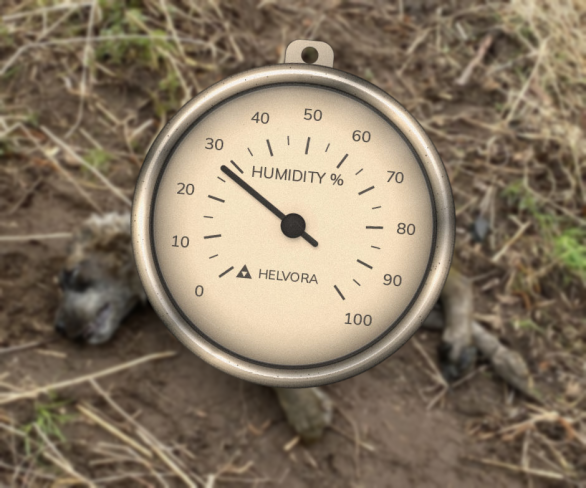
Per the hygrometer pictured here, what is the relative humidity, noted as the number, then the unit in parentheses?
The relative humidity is 27.5 (%)
